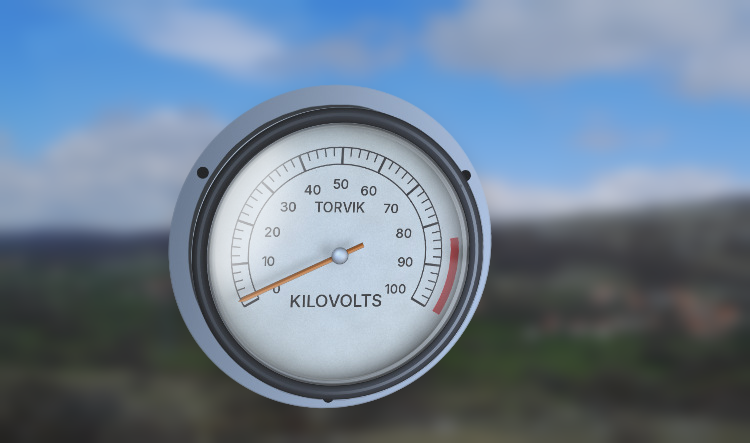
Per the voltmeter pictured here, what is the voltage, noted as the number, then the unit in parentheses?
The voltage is 2 (kV)
